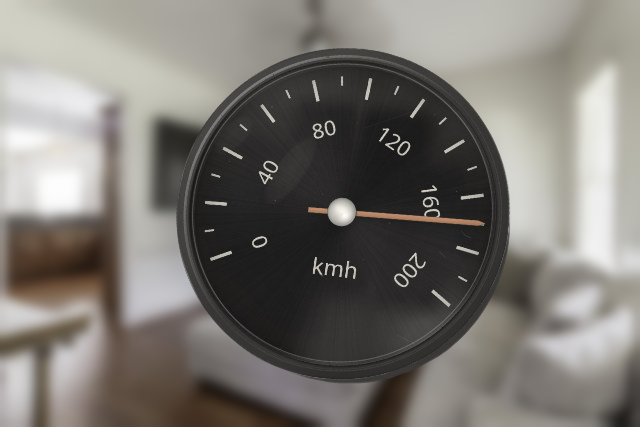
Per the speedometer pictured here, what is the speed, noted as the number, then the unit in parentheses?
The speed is 170 (km/h)
